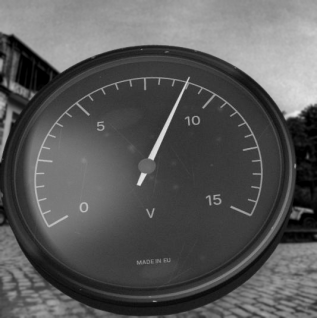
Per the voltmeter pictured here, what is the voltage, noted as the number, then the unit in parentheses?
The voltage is 9 (V)
